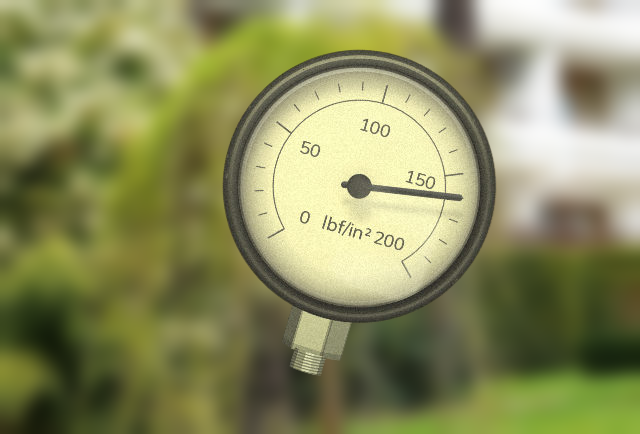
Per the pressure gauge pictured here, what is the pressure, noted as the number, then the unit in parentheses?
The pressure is 160 (psi)
